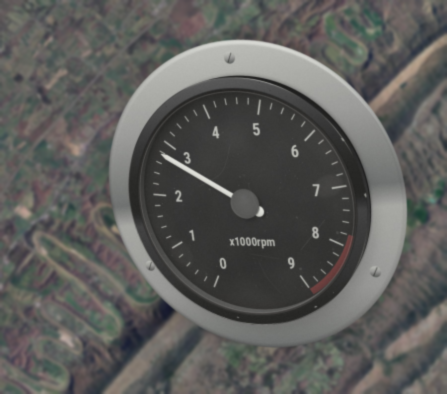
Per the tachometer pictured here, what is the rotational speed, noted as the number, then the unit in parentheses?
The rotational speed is 2800 (rpm)
